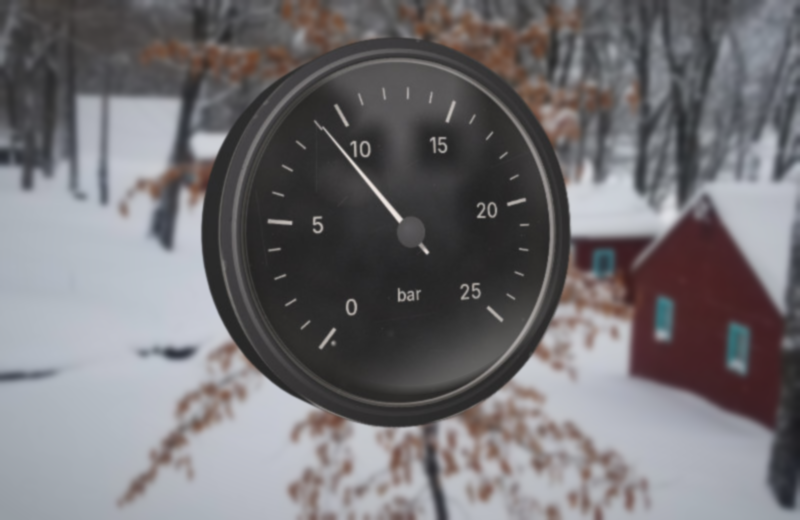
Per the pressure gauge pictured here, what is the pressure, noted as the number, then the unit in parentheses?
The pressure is 9 (bar)
